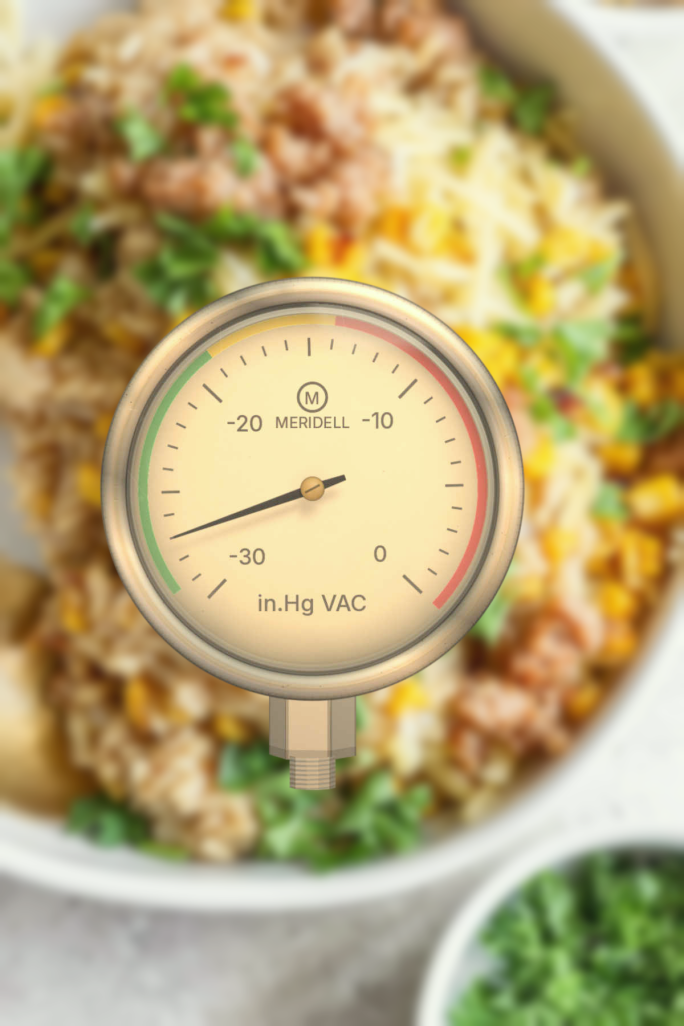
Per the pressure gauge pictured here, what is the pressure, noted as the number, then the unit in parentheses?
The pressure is -27 (inHg)
